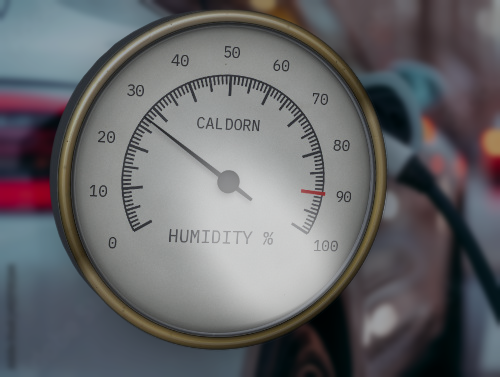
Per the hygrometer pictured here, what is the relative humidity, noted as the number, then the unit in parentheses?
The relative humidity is 27 (%)
